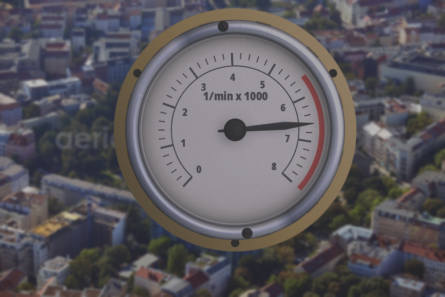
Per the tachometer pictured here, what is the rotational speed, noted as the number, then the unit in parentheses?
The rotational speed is 6600 (rpm)
